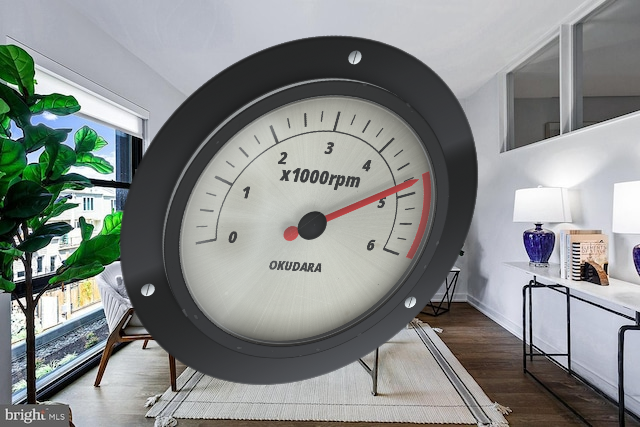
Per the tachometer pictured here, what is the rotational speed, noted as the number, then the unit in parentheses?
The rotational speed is 4750 (rpm)
